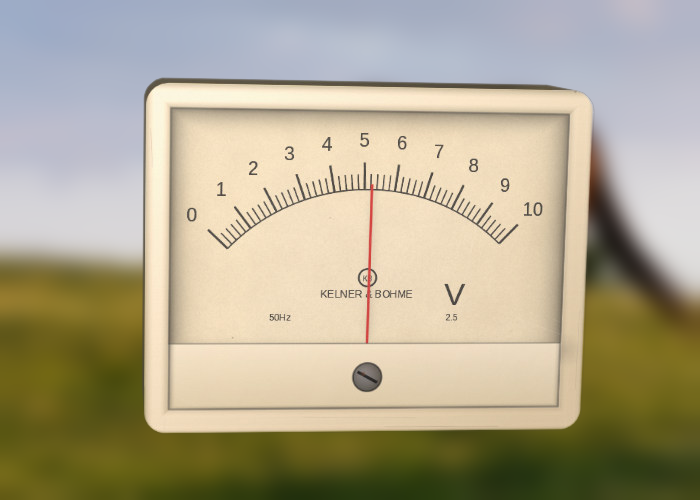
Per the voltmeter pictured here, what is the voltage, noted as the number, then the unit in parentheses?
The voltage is 5.2 (V)
